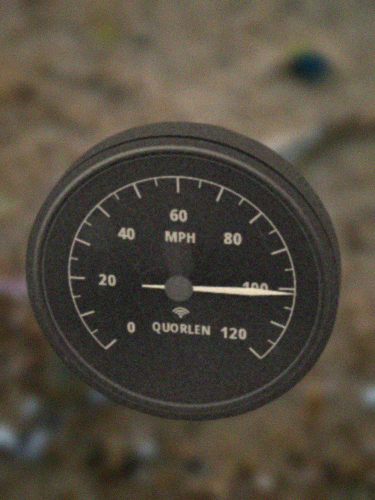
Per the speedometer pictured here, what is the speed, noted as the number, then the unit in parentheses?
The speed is 100 (mph)
